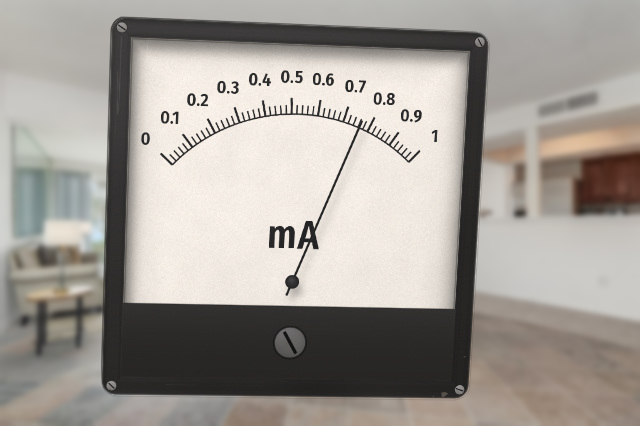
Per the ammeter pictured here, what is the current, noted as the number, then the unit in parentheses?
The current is 0.76 (mA)
